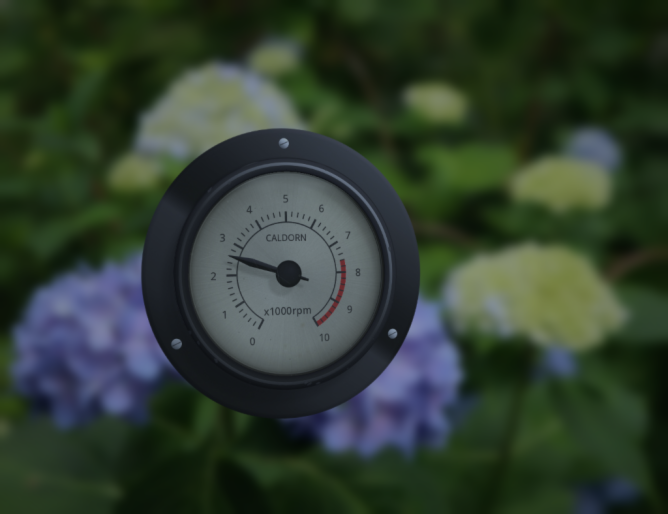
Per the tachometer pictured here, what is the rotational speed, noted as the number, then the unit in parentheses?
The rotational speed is 2600 (rpm)
